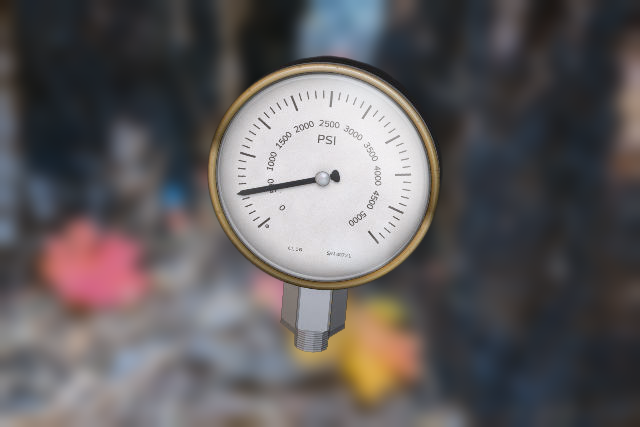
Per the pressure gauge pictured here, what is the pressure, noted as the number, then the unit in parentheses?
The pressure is 500 (psi)
